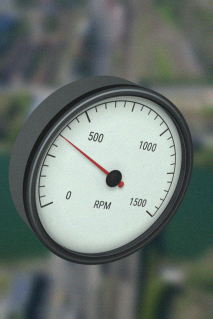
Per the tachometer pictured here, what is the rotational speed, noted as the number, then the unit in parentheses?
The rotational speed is 350 (rpm)
